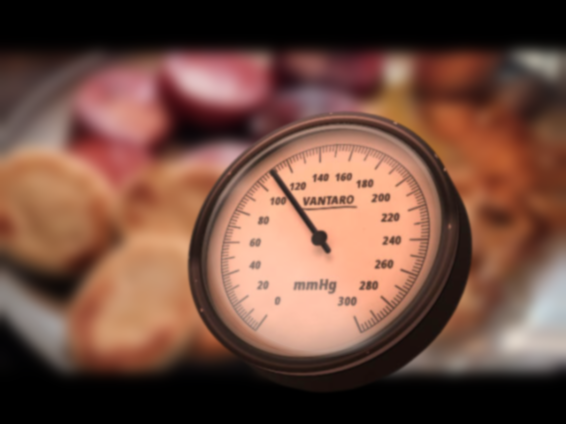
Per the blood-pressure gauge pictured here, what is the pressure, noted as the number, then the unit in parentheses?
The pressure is 110 (mmHg)
